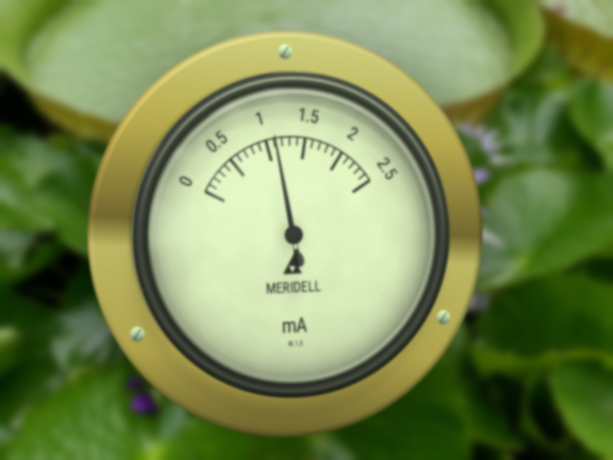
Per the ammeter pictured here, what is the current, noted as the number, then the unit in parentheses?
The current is 1.1 (mA)
